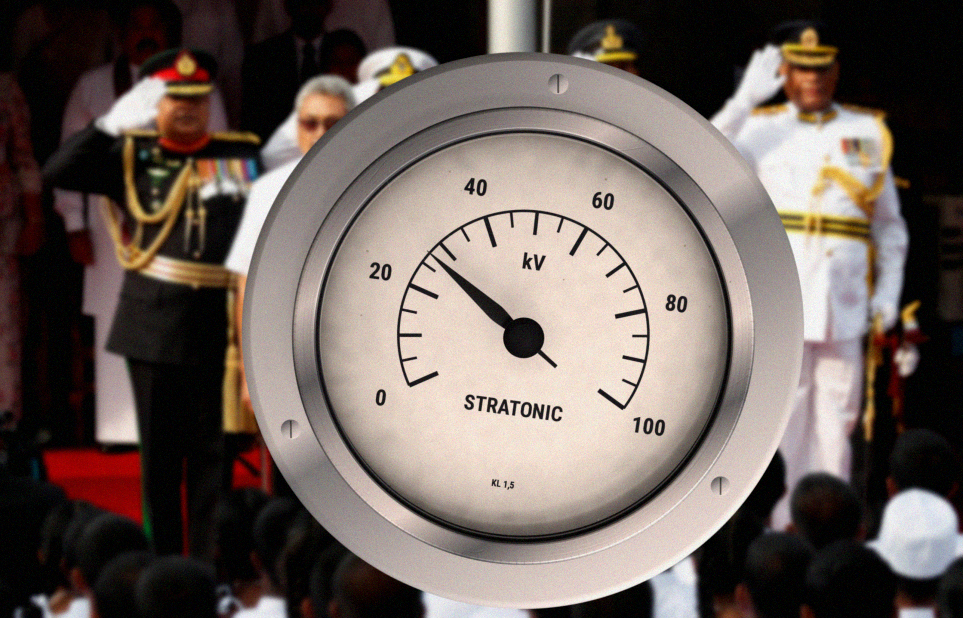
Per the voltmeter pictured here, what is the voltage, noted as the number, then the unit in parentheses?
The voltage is 27.5 (kV)
